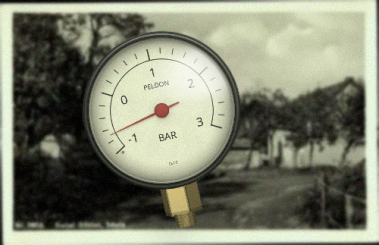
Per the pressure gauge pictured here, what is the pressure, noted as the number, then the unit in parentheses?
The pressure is -0.7 (bar)
